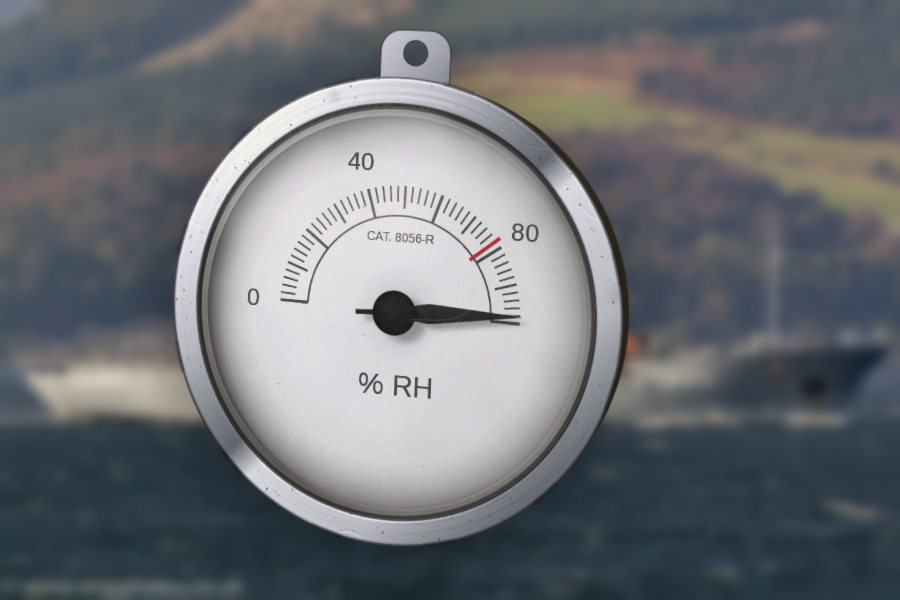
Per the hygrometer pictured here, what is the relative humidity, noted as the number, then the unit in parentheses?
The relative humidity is 98 (%)
